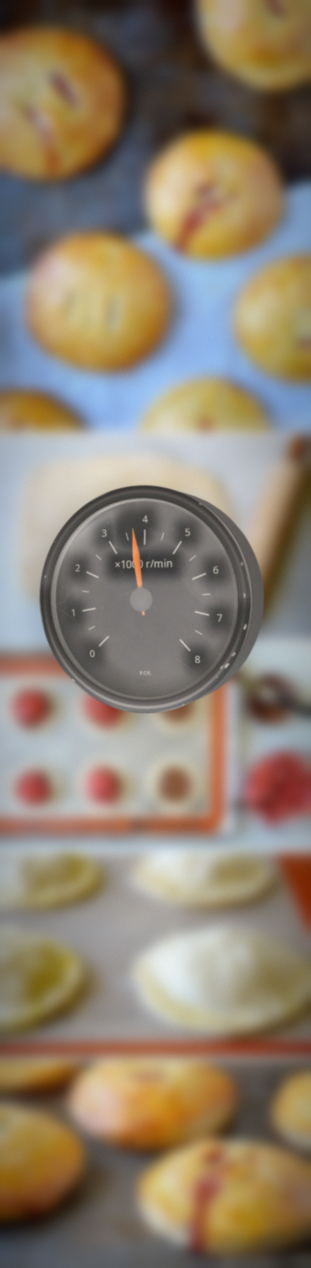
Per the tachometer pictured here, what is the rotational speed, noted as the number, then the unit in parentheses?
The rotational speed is 3750 (rpm)
